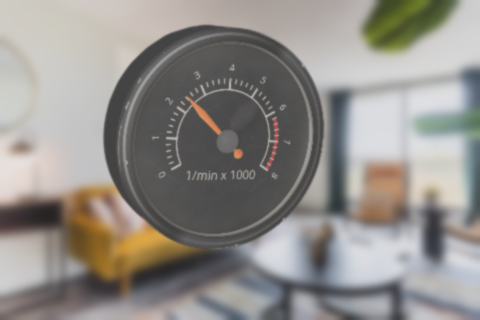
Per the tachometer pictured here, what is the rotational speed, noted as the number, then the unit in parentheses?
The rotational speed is 2400 (rpm)
